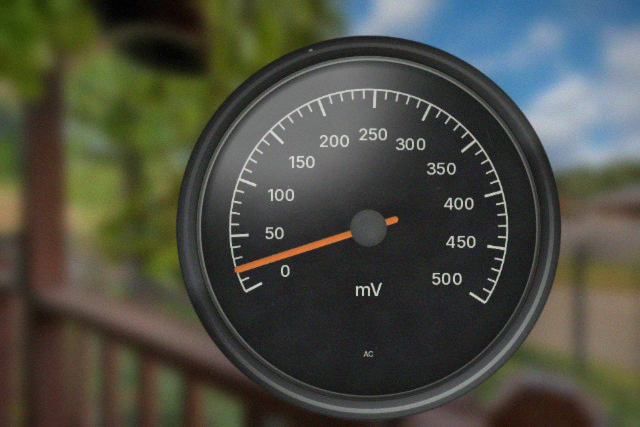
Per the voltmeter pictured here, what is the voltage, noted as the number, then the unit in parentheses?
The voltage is 20 (mV)
